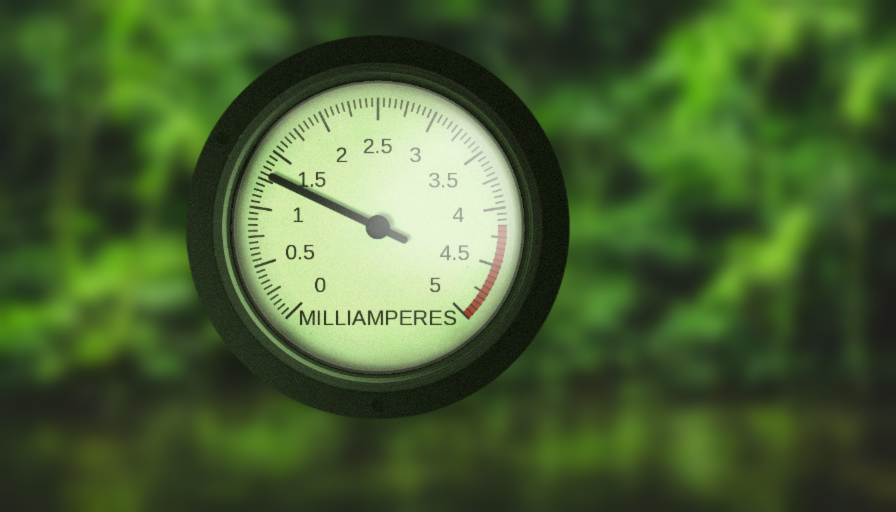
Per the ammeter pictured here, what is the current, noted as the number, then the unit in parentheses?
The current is 1.3 (mA)
